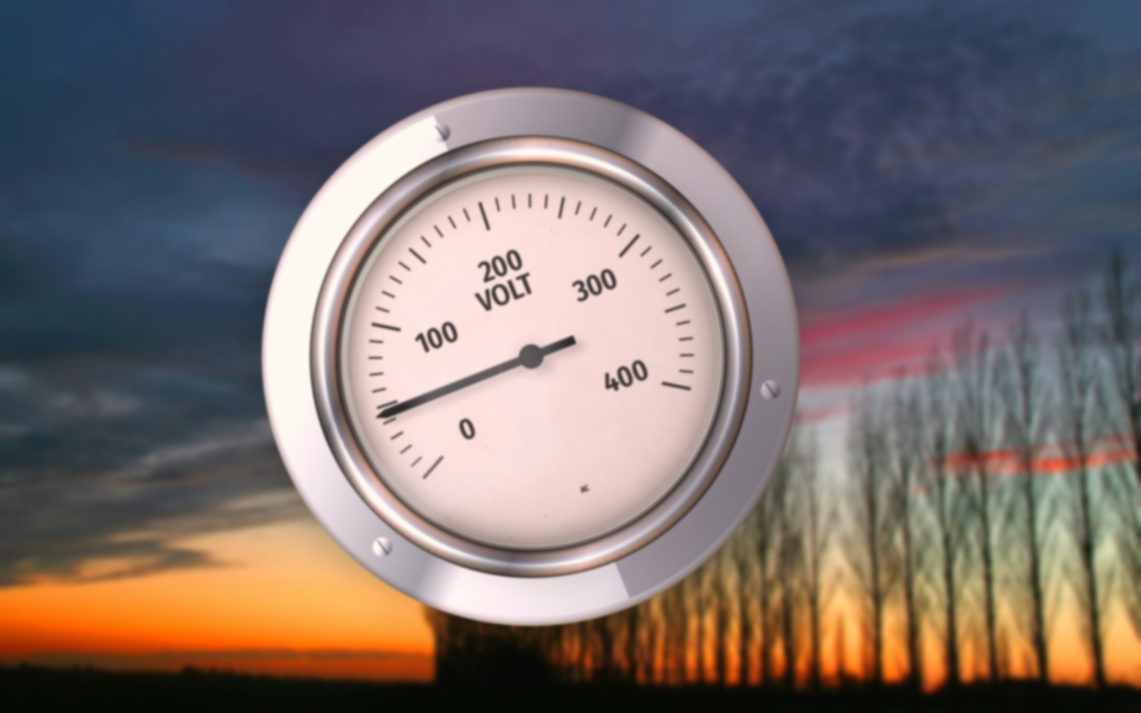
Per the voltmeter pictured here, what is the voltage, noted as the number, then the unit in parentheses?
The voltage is 45 (V)
